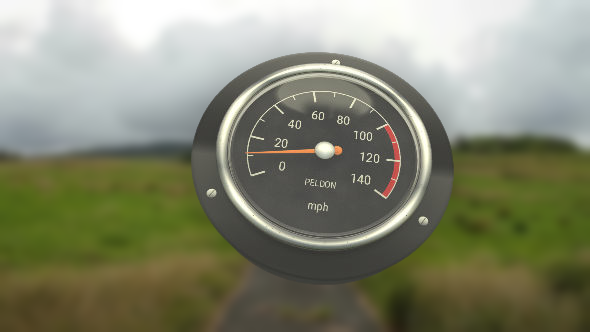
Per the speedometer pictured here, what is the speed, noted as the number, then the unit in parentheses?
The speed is 10 (mph)
